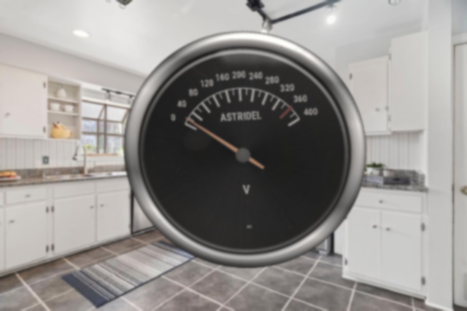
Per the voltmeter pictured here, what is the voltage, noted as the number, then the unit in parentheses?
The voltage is 20 (V)
